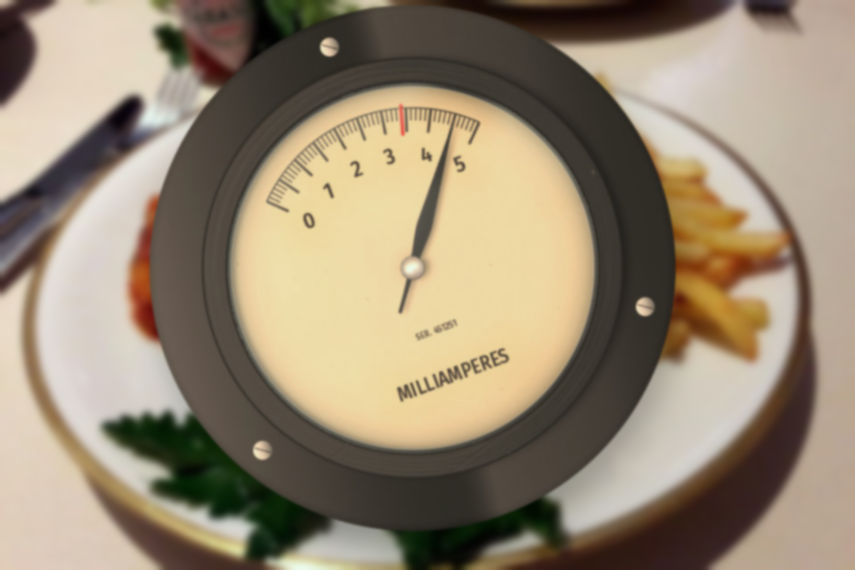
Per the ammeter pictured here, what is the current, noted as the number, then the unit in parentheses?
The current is 4.5 (mA)
